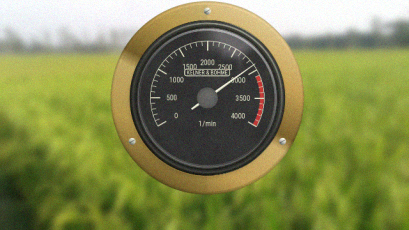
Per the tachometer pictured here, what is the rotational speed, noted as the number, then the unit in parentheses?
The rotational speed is 2900 (rpm)
